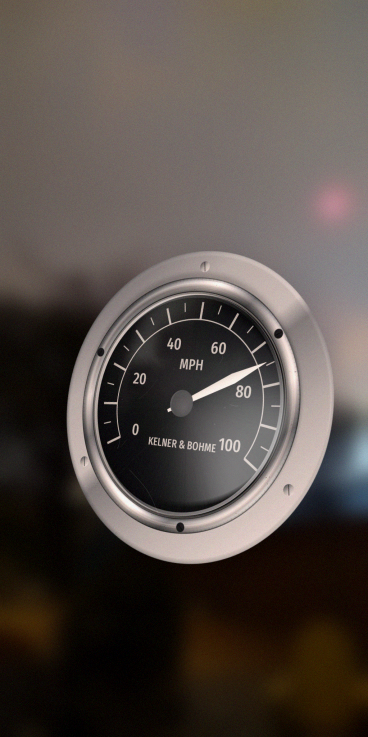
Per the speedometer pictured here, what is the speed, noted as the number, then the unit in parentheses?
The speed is 75 (mph)
